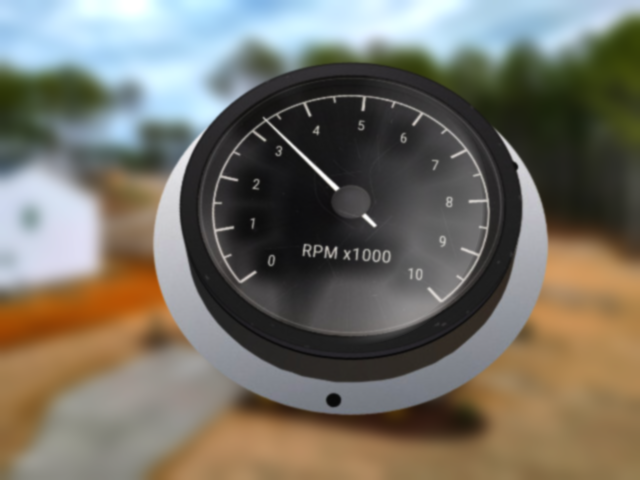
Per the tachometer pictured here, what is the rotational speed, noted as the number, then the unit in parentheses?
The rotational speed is 3250 (rpm)
